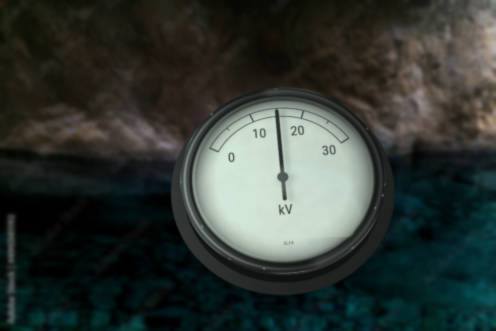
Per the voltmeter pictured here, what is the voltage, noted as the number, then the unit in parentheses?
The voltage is 15 (kV)
